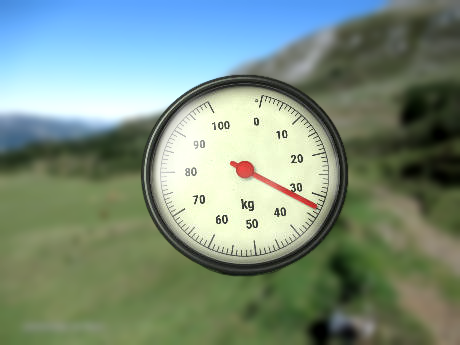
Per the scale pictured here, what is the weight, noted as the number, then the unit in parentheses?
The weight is 33 (kg)
